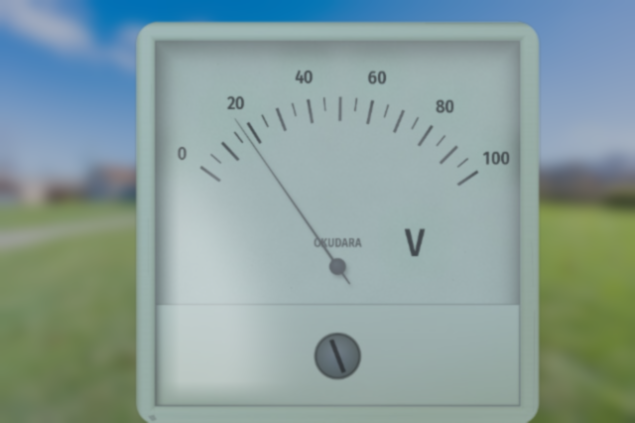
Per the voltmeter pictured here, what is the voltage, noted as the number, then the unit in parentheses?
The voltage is 17.5 (V)
